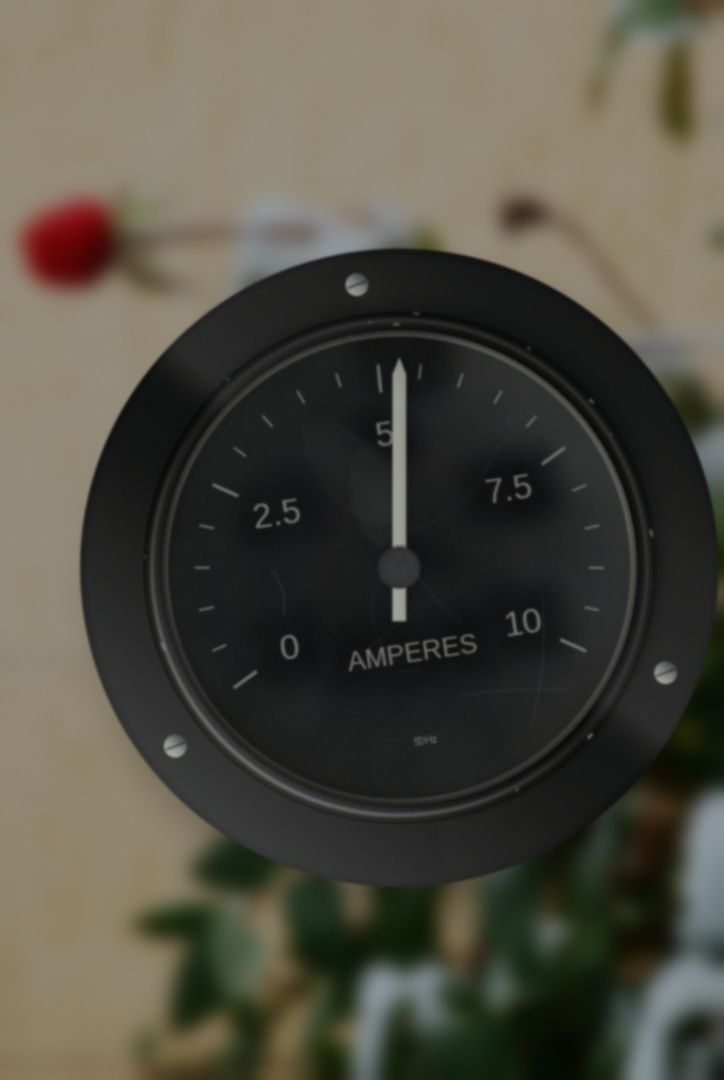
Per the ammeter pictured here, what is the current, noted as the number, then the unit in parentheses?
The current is 5.25 (A)
